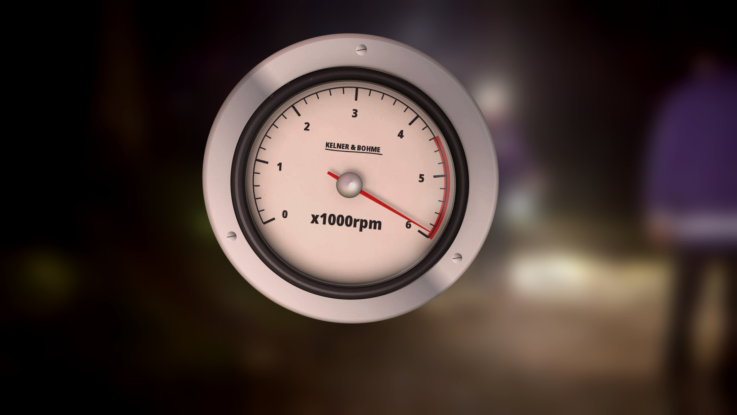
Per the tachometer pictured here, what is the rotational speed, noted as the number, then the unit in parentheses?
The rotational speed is 5900 (rpm)
